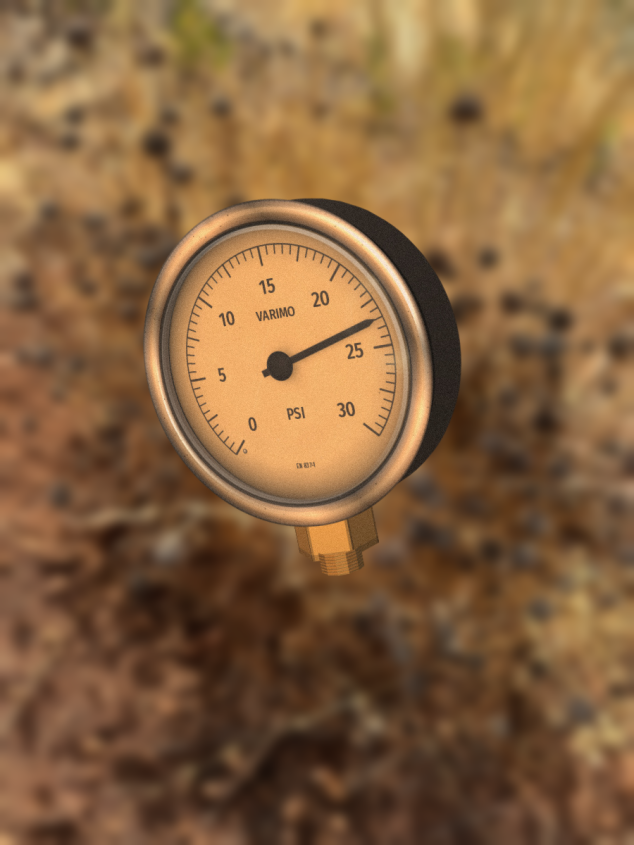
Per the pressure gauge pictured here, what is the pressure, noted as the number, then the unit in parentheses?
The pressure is 23.5 (psi)
